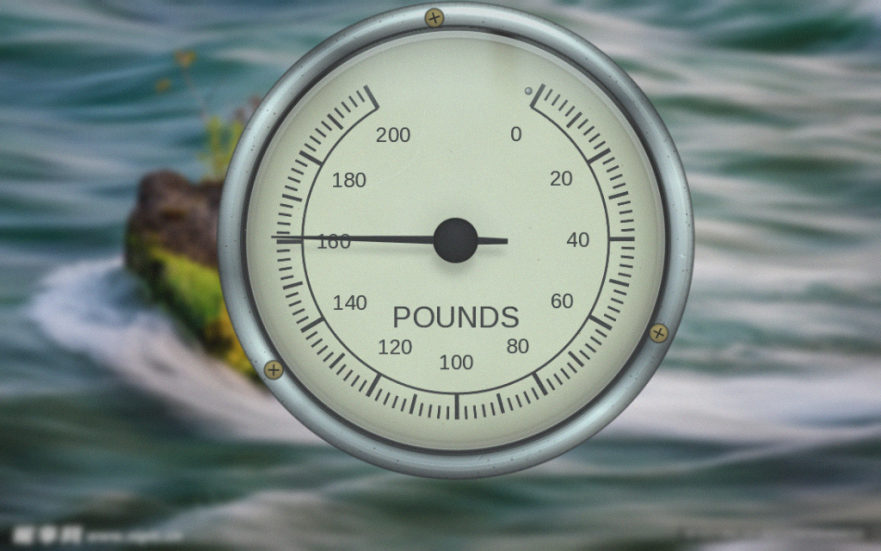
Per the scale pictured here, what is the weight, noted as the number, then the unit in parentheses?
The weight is 161 (lb)
